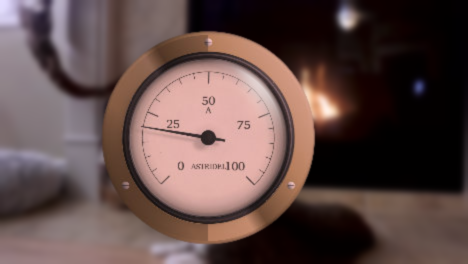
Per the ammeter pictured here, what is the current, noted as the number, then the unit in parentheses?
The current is 20 (A)
